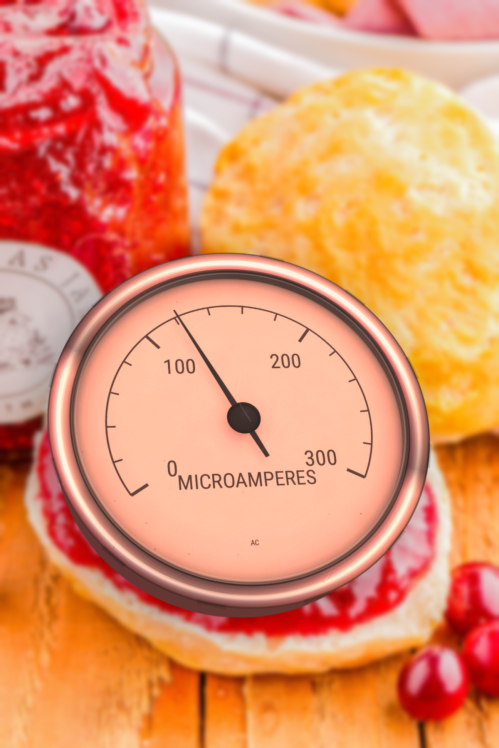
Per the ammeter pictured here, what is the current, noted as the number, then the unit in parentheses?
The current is 120 (µA)
